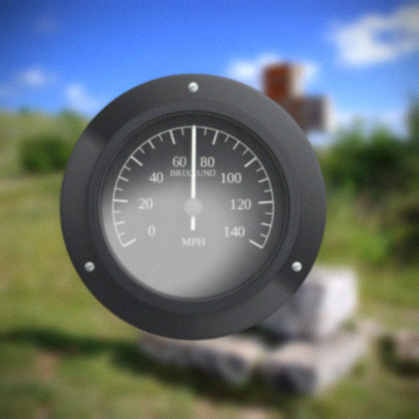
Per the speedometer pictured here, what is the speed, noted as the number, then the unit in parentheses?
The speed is 70 (mph)
